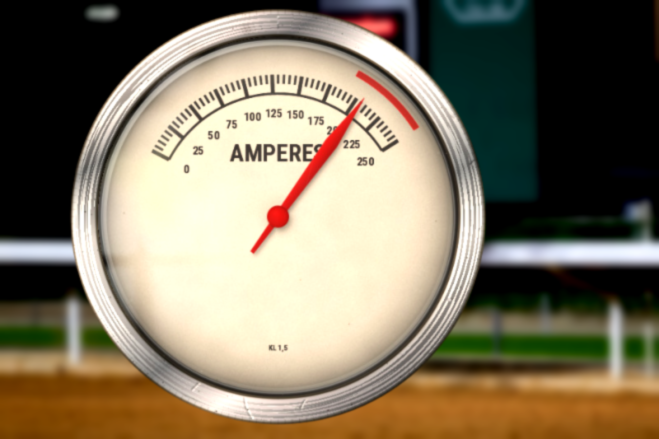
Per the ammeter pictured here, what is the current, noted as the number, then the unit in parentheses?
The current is 205 (A)
